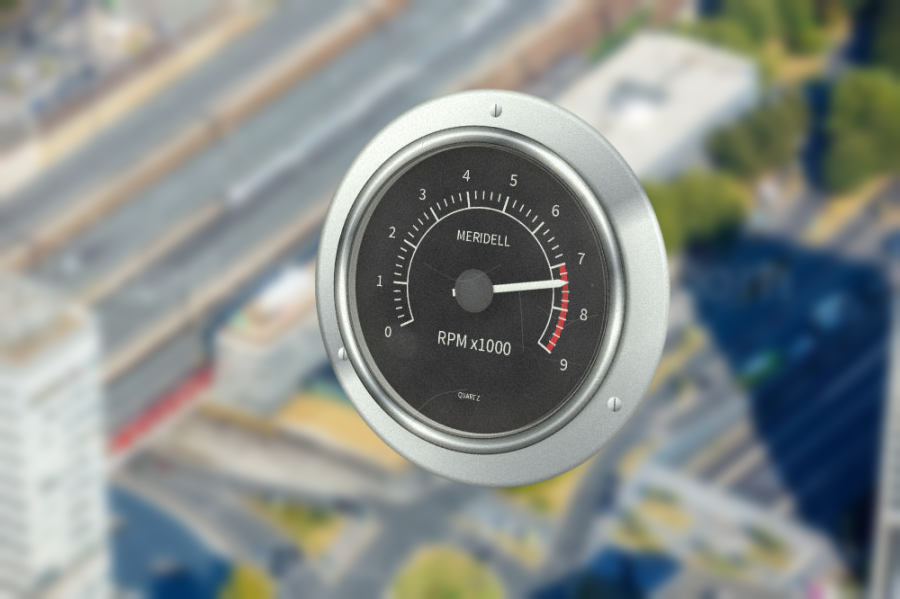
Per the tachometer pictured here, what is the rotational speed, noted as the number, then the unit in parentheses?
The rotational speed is 7400 (rpm)
